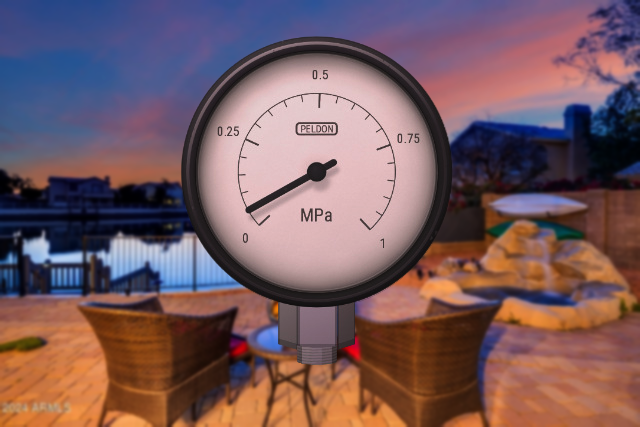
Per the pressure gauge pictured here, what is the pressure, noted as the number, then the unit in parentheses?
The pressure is 0.05 (MPa)
